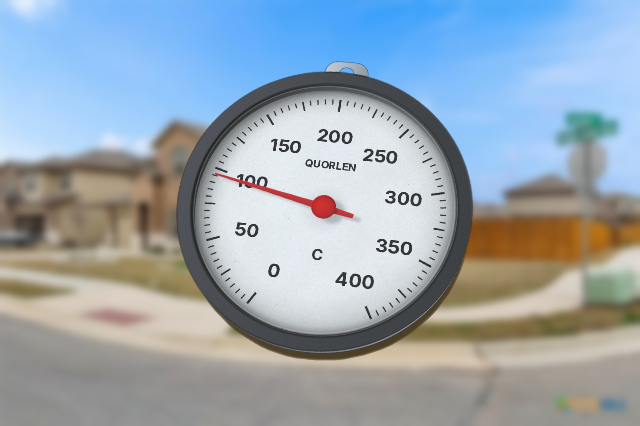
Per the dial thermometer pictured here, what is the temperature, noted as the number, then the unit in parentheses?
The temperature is 95 (°C)
